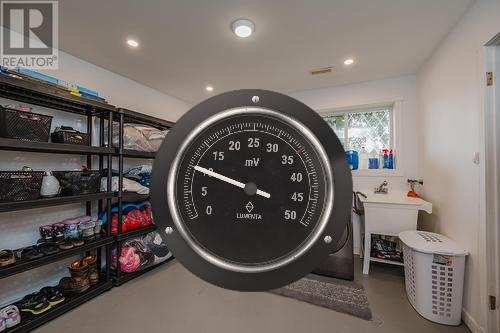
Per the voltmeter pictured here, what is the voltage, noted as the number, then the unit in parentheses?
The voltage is 10 (mV)
